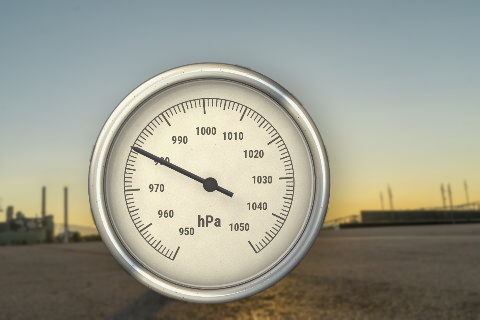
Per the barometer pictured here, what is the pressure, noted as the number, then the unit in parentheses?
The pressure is 980 (hPa)
